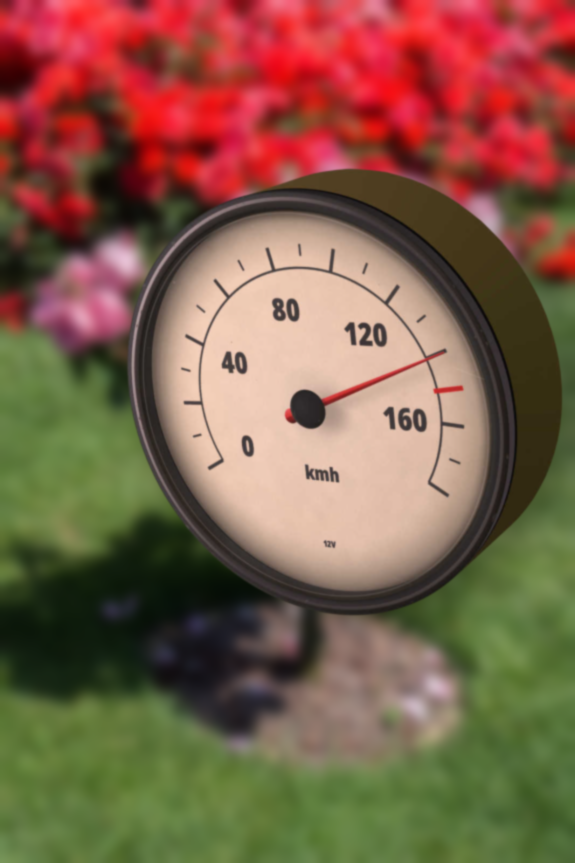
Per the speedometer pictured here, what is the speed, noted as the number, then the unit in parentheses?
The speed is 140 (km/h)
